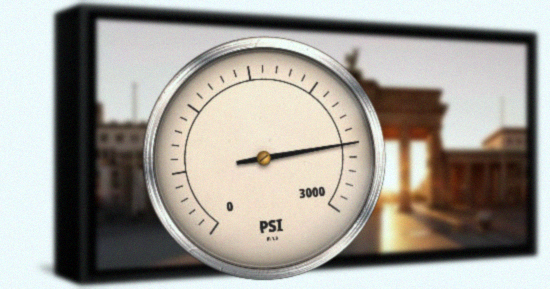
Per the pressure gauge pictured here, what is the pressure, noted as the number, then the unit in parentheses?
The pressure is 2500 (psi)
